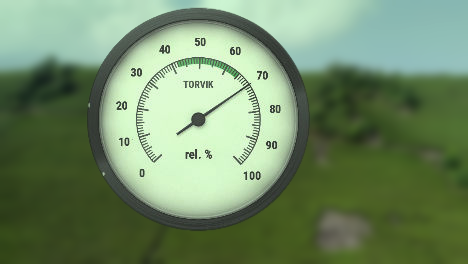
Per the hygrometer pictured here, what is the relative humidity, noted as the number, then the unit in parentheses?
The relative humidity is 70 (%)
